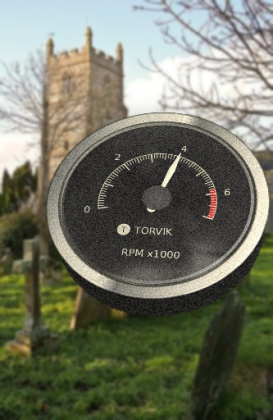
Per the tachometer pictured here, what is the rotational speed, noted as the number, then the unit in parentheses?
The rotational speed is 4000 (rpm)
